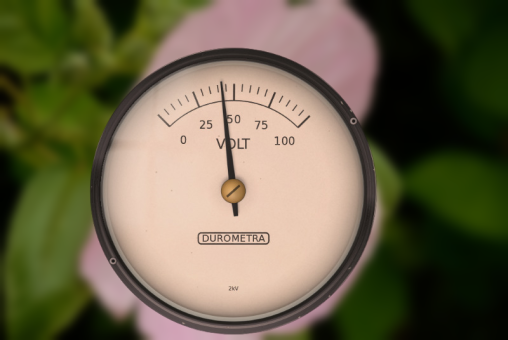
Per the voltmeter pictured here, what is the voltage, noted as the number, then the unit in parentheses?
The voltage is 42.5 (V)
